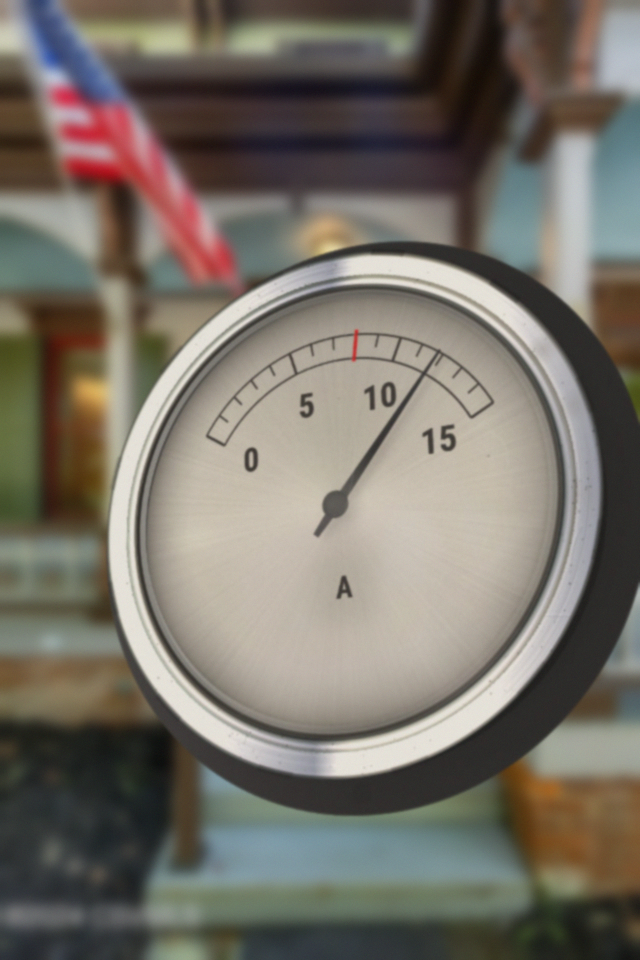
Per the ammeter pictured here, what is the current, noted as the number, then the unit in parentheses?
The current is 12 (A)
